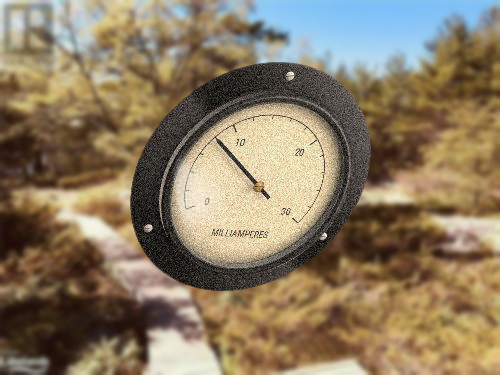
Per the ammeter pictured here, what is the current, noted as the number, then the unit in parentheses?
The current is 8 (mA)
